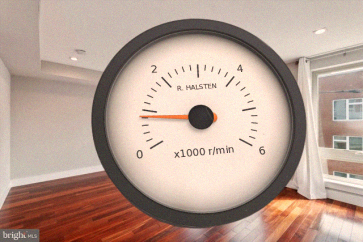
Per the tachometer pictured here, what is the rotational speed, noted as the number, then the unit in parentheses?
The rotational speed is 800 (rpm)
